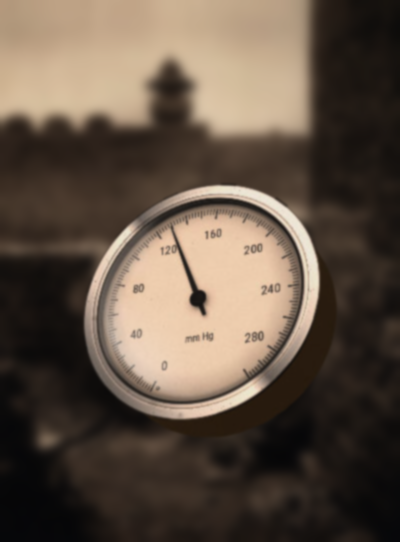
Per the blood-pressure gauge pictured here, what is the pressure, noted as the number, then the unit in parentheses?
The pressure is 130 (mmHg)
